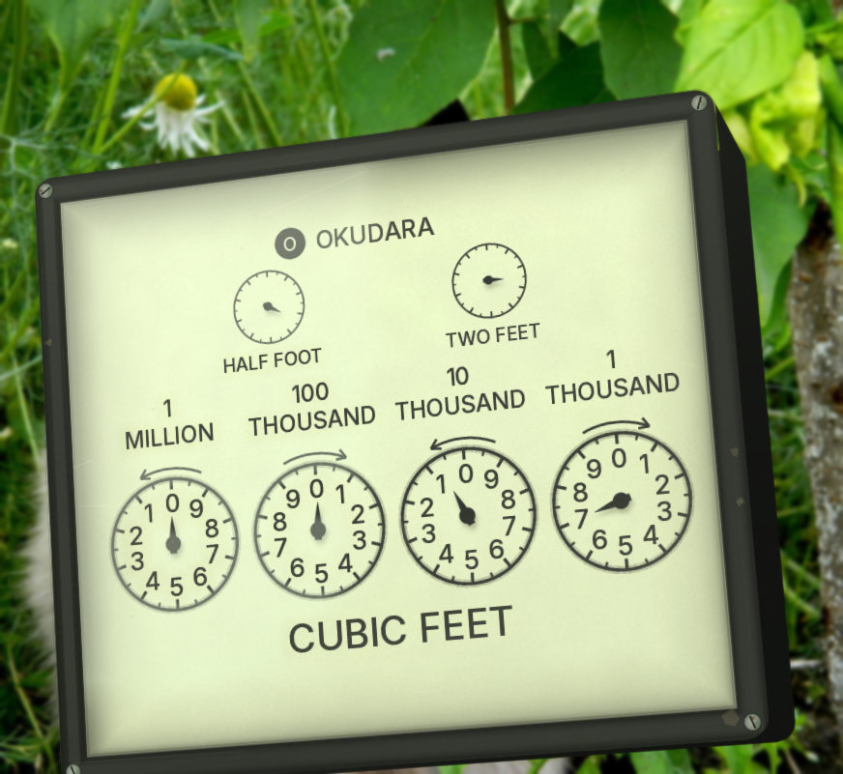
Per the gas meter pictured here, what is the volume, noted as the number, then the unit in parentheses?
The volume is 700 (ft³)
